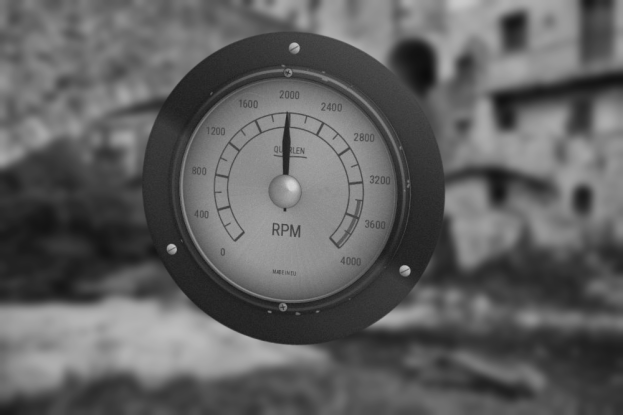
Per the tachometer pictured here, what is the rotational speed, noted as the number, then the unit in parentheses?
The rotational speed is 2000 (rpm)
